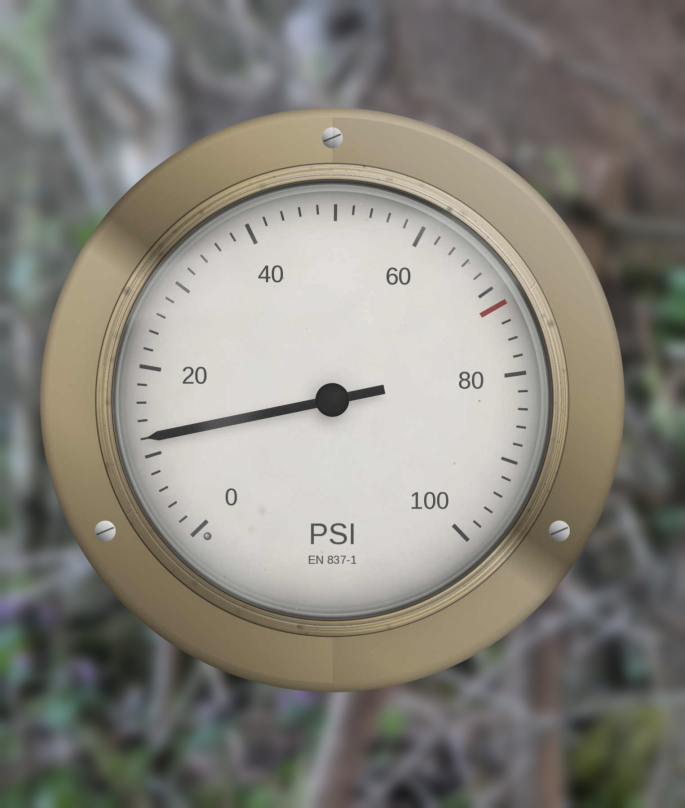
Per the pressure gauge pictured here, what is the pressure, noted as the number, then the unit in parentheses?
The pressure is 12 (psi)
